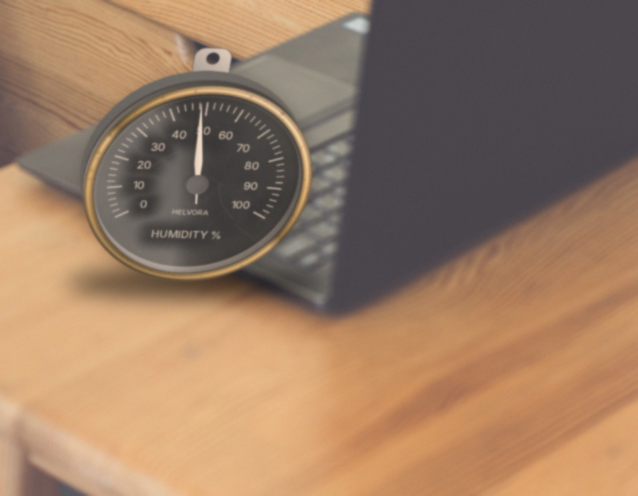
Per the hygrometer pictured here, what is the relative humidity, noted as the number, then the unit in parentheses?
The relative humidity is 48 (%)
